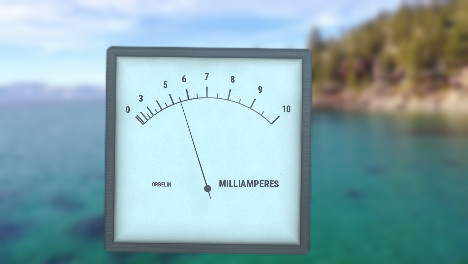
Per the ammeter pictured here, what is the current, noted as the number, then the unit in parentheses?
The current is 5.5 (mA)
